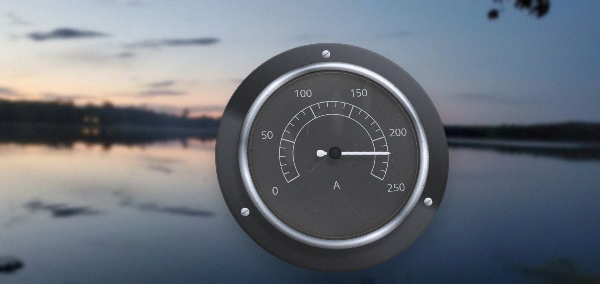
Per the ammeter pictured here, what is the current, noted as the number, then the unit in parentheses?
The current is 220 (A)
